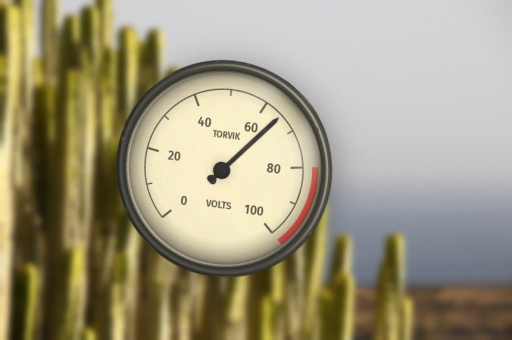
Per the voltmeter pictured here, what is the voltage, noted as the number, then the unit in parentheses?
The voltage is 65 (V)
